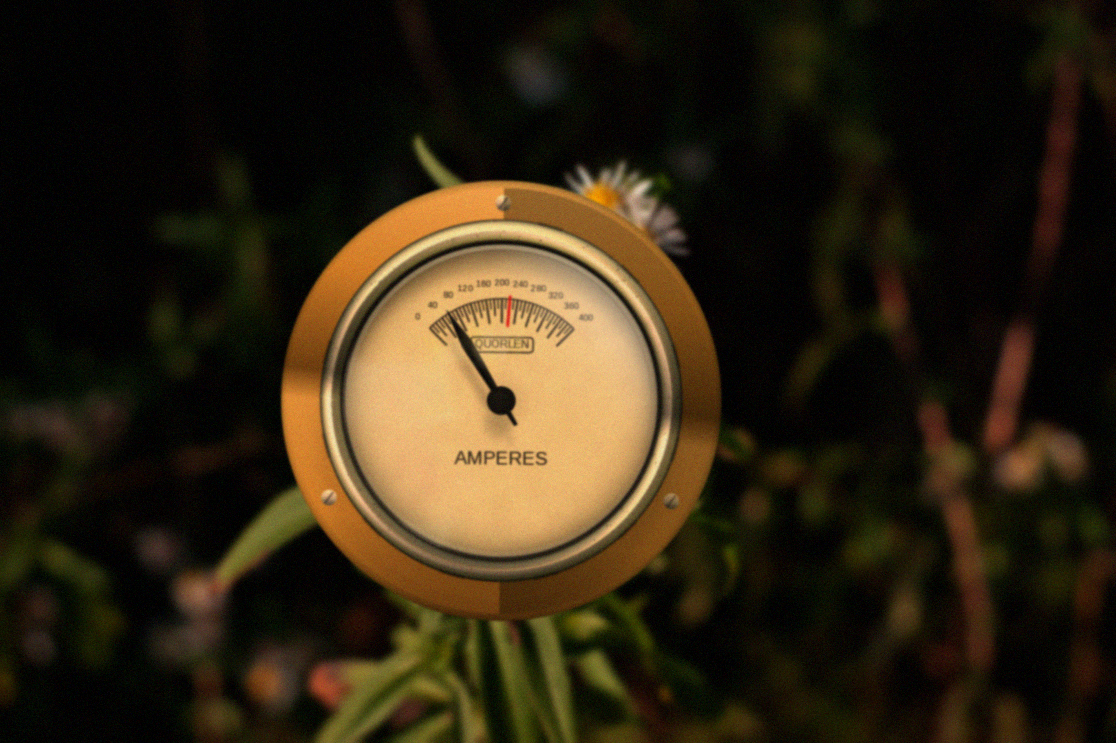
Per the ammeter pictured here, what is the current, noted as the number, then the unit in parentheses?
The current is 60 (A)
